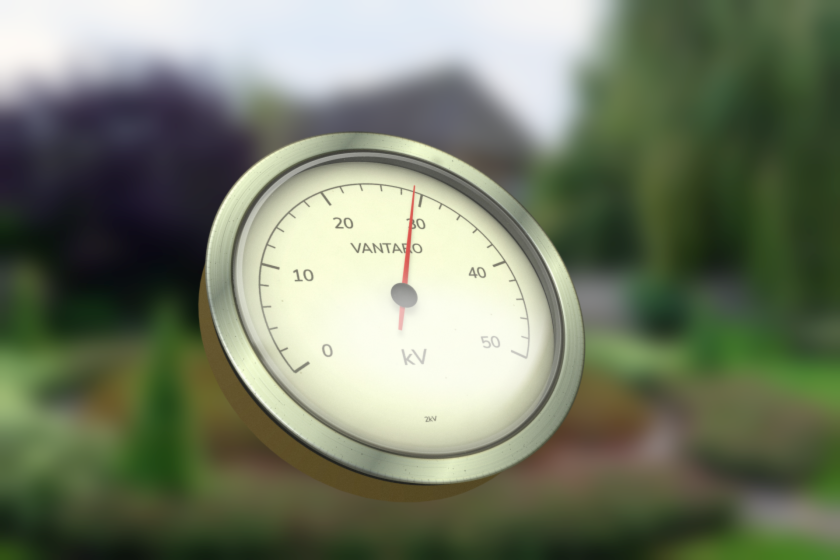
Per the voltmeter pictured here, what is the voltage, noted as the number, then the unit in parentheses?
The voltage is 29 (kV)
